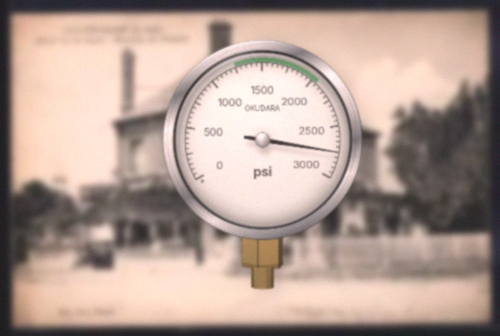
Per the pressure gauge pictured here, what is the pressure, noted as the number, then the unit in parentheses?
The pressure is 2750 (psi)
